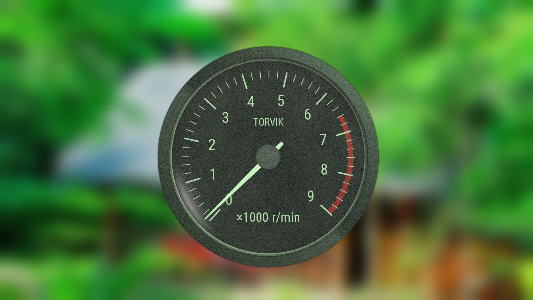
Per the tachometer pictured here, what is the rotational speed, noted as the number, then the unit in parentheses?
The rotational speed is 100 (rpm)
